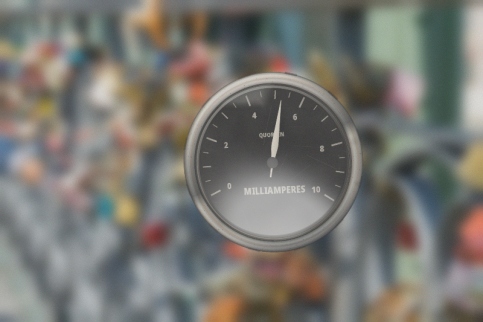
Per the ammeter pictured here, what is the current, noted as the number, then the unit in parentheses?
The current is 5.25 (mA)
